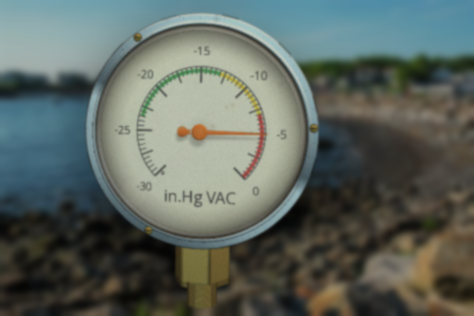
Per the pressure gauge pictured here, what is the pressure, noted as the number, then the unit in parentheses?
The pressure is -5 (inHg)
